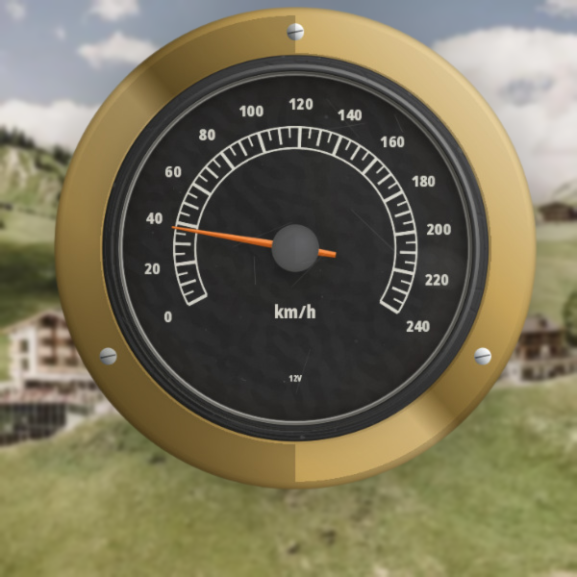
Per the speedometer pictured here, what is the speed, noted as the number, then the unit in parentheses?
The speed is 37.5 (km/h)
